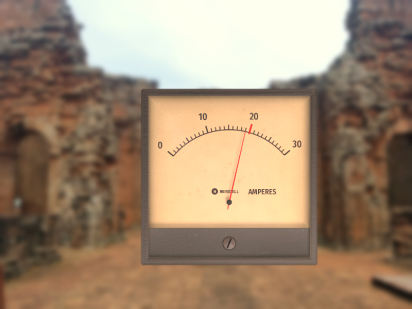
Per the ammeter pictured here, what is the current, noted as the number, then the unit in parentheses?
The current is 19 (A)
